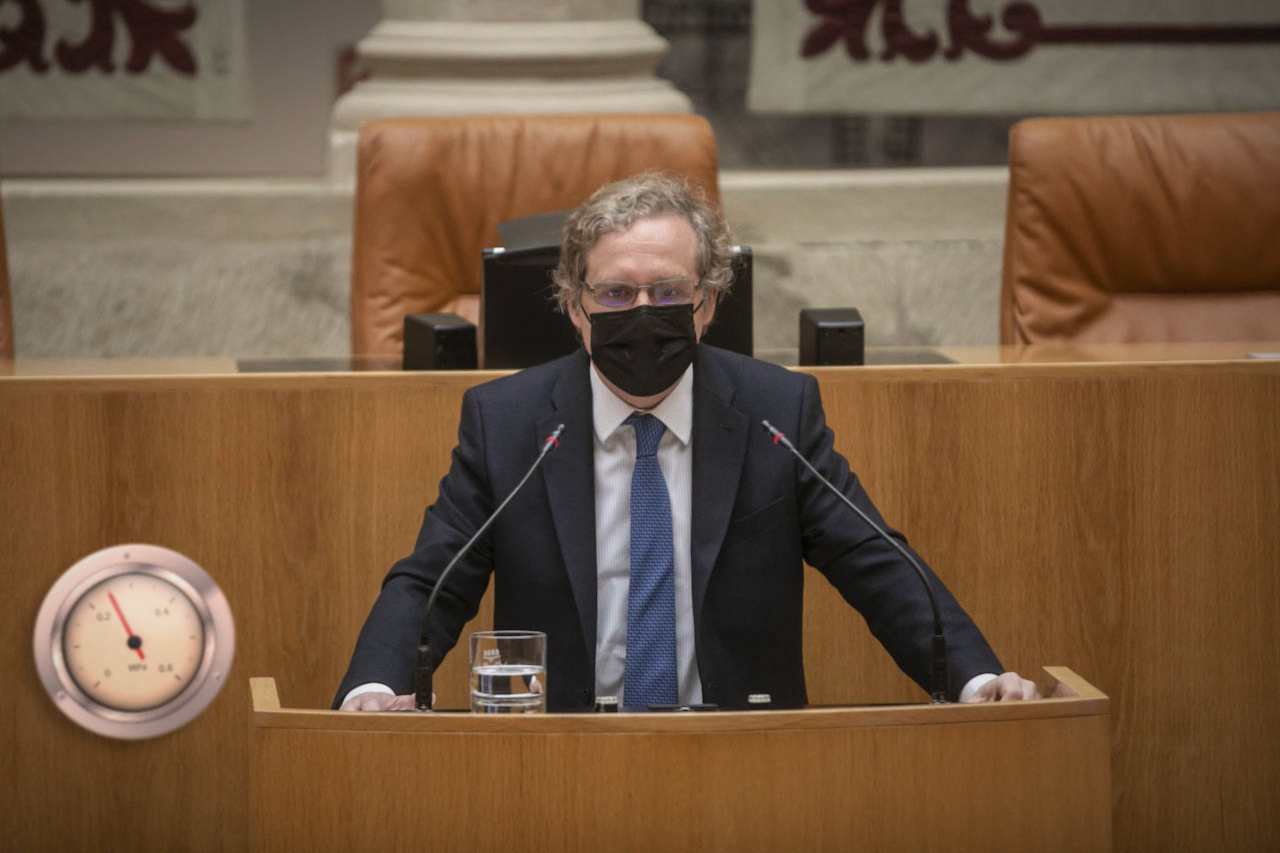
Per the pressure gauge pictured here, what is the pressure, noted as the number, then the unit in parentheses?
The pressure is 0.25 (MPa)
